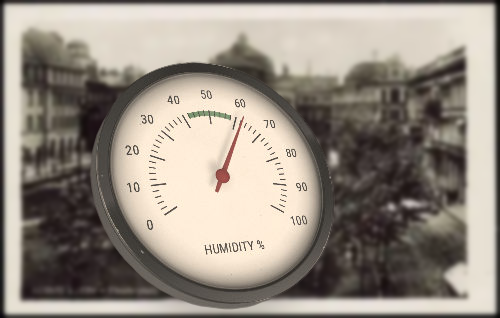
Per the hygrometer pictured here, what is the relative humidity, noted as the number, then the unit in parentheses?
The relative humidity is 62 (%)
